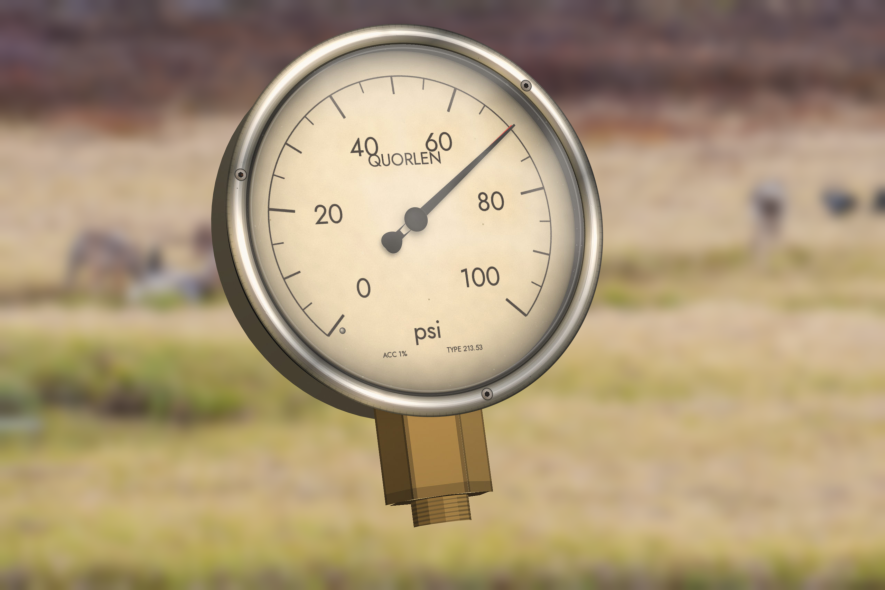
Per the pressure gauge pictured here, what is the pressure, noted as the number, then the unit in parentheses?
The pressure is 70 (psi)
